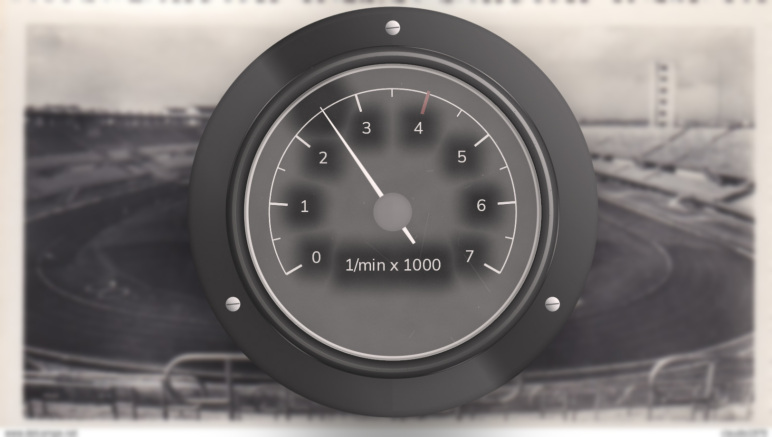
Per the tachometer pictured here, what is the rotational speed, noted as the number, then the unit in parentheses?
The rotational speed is 2500 (rpm)
